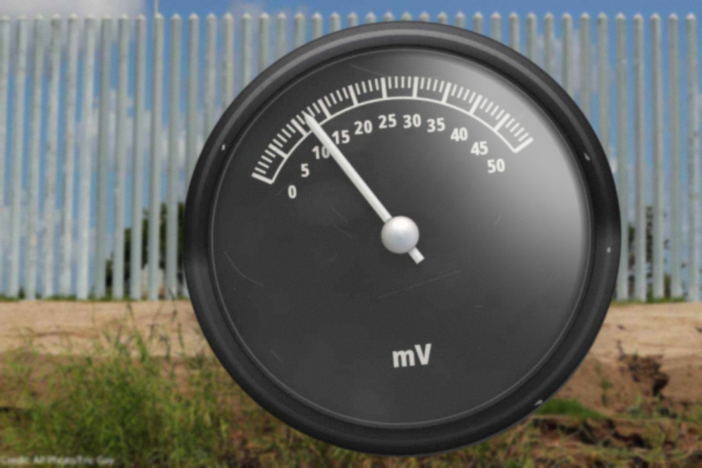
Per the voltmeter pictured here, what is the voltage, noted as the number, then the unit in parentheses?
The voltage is 12 (mV)
